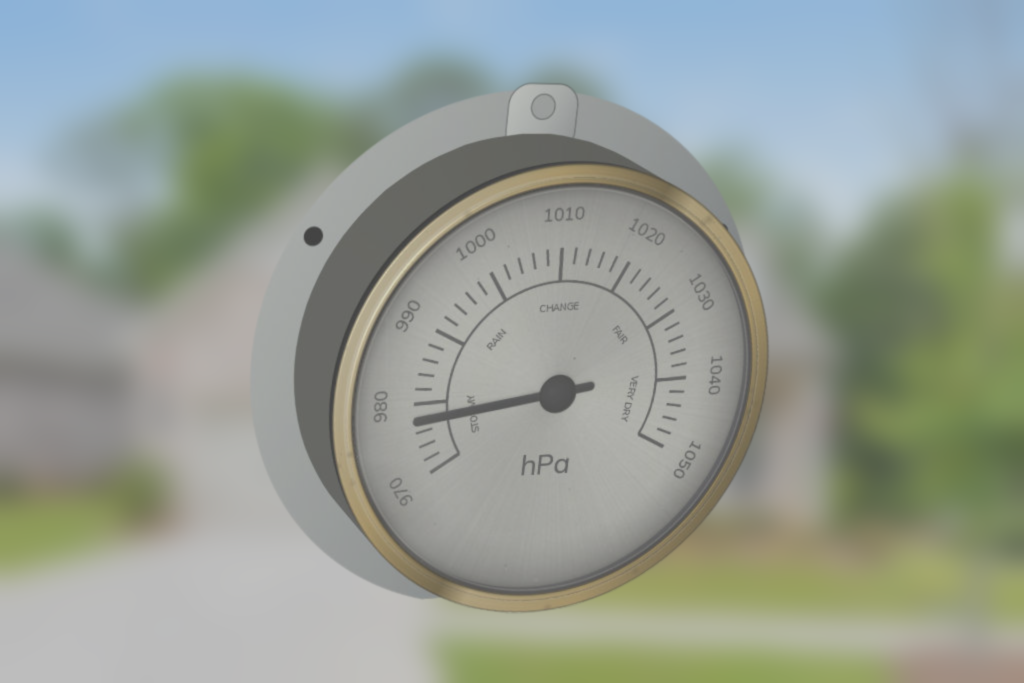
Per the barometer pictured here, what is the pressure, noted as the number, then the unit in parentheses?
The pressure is 978 (hPa)
